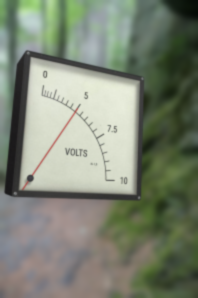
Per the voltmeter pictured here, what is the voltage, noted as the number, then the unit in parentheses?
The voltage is 5 (V)
